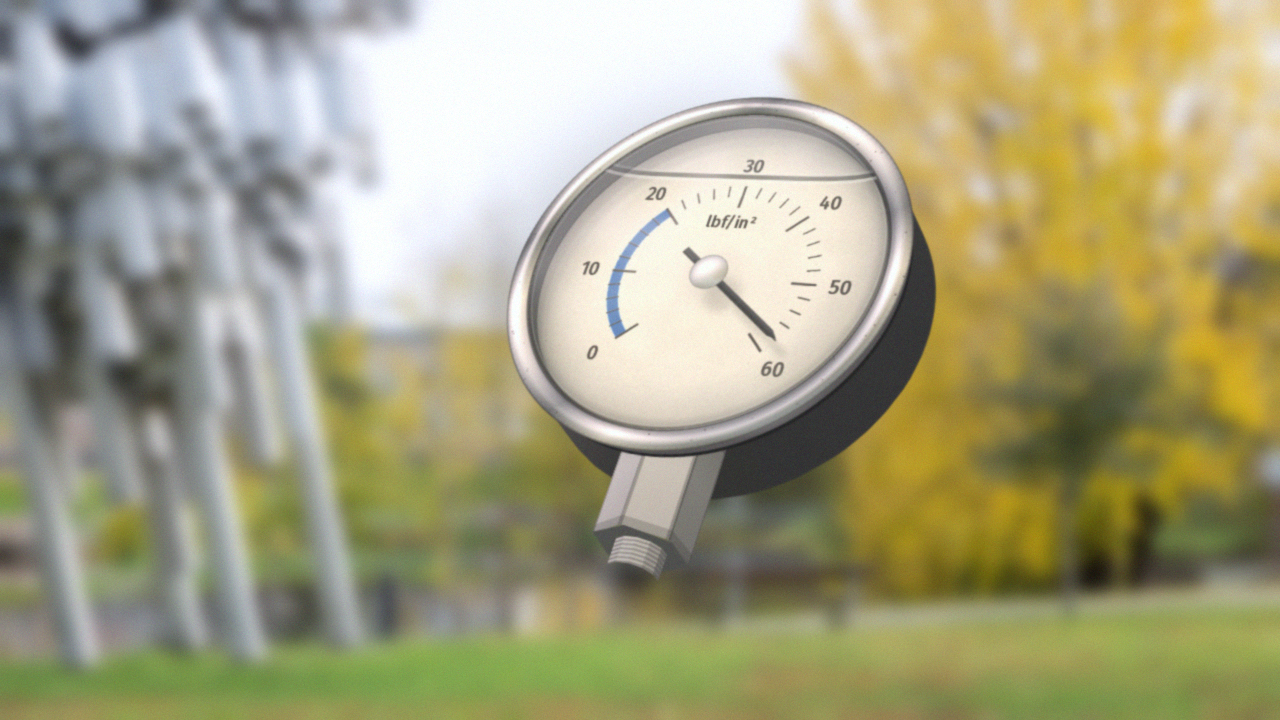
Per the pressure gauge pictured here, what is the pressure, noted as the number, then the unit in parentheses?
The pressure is 58 (psi)
